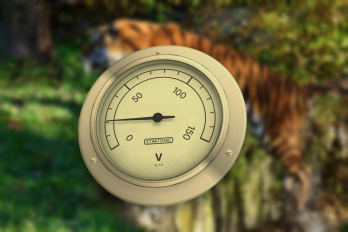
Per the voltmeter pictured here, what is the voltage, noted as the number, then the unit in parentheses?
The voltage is 20 (V)
